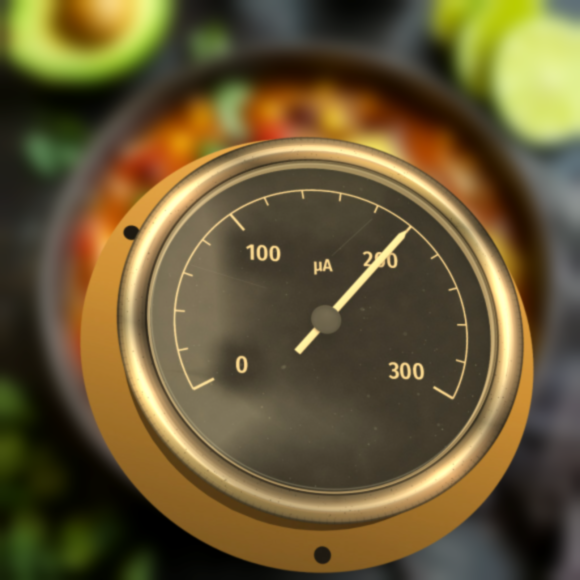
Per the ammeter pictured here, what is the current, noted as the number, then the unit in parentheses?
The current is 200 (µA)
